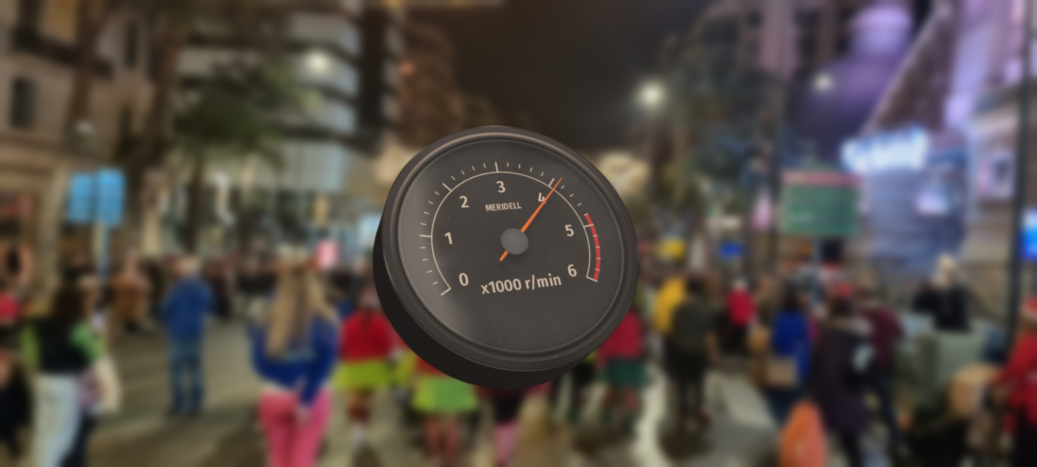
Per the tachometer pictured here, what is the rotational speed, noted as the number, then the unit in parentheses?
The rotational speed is 4100 (rpm)
